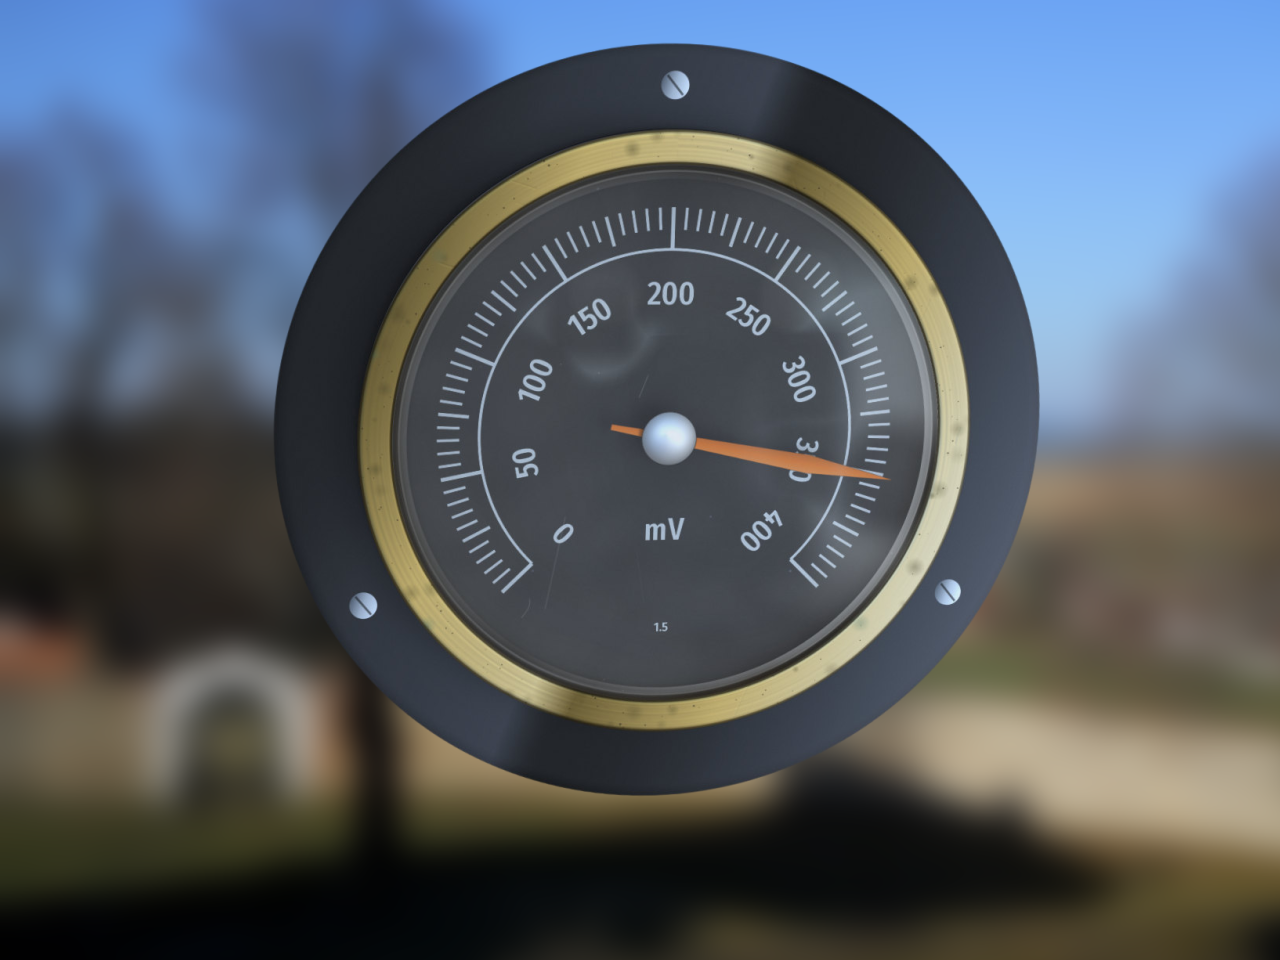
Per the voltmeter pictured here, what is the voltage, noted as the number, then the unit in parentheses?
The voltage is 350 (mV)
